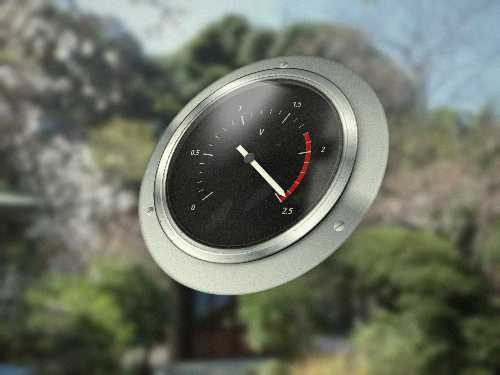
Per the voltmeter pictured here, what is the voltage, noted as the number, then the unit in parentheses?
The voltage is 2.45 (V)
